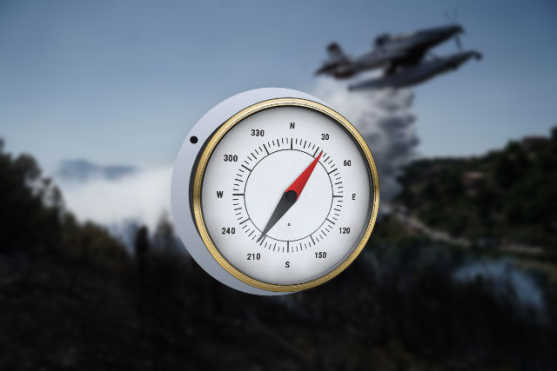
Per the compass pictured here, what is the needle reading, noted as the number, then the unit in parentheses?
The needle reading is 35 (°)
